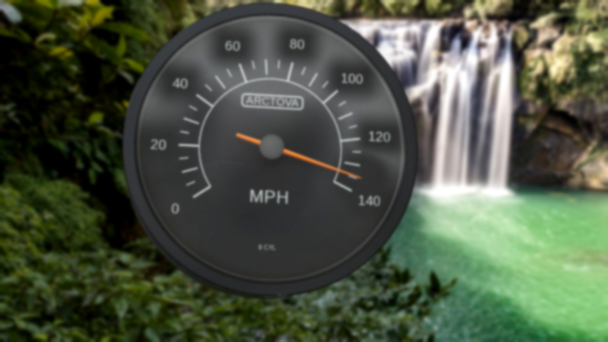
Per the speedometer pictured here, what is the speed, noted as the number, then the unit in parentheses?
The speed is 135 (mph)
